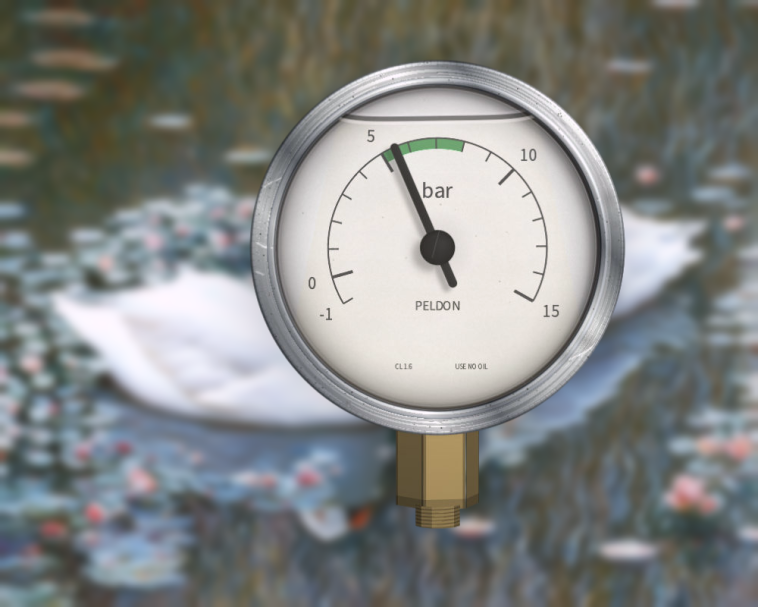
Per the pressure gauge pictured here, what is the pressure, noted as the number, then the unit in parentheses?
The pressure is 5.5 (bar)
